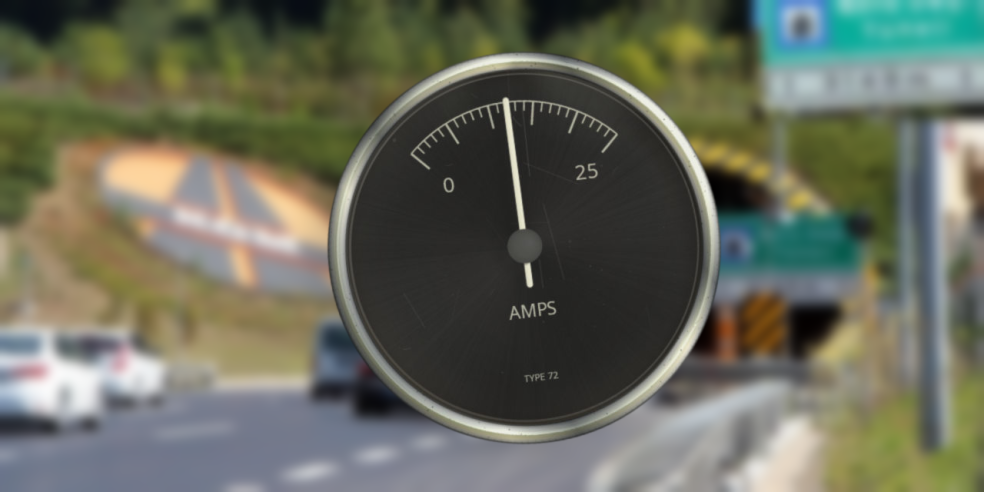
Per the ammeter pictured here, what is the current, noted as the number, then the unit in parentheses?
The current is 12 (A)
